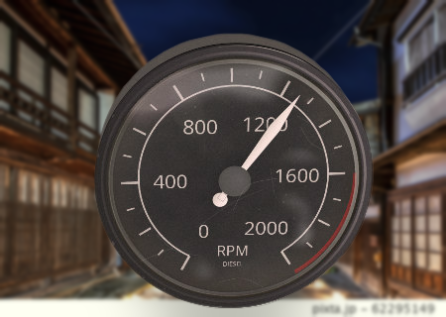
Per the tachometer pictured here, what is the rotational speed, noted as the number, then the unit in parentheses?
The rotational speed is 1250 (rpm)
